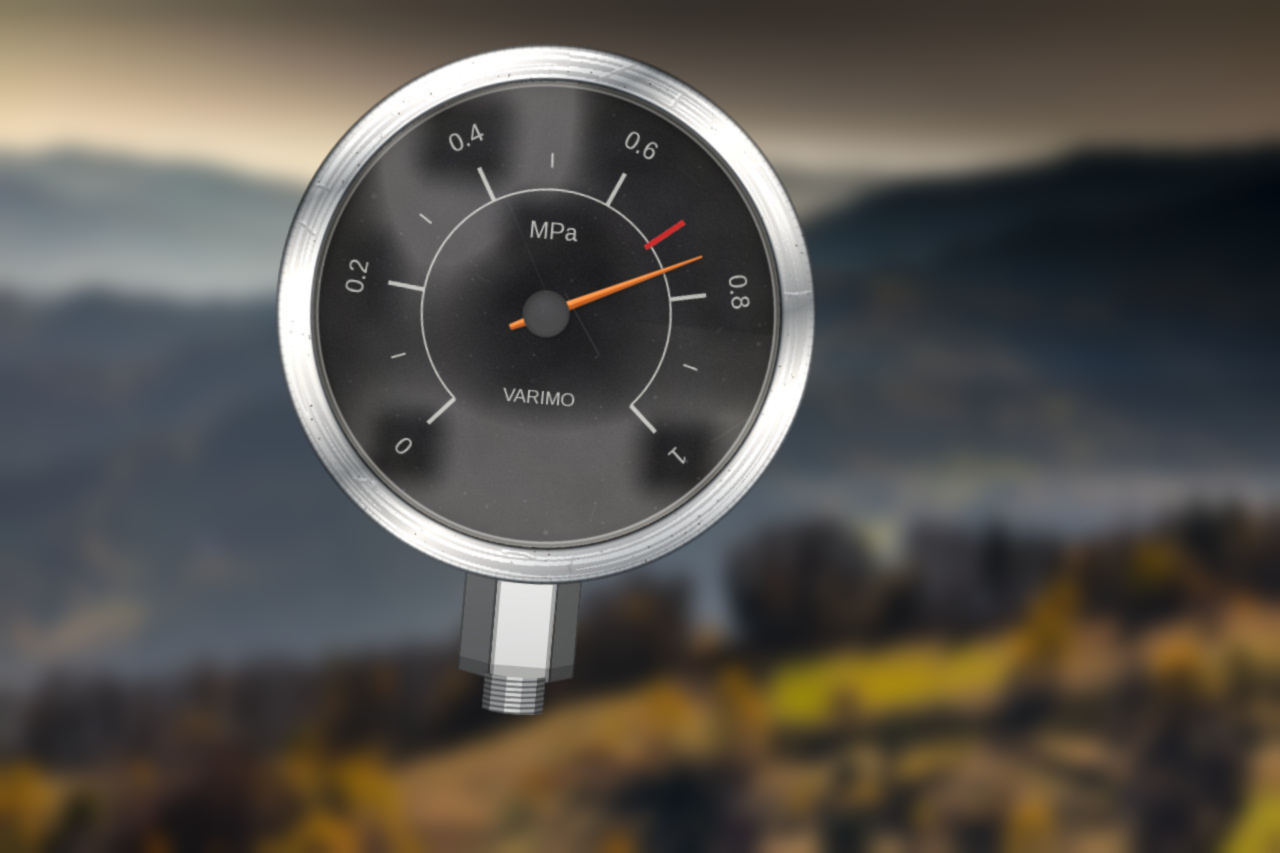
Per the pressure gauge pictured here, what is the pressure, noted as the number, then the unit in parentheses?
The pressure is 0.75 (MPa)
